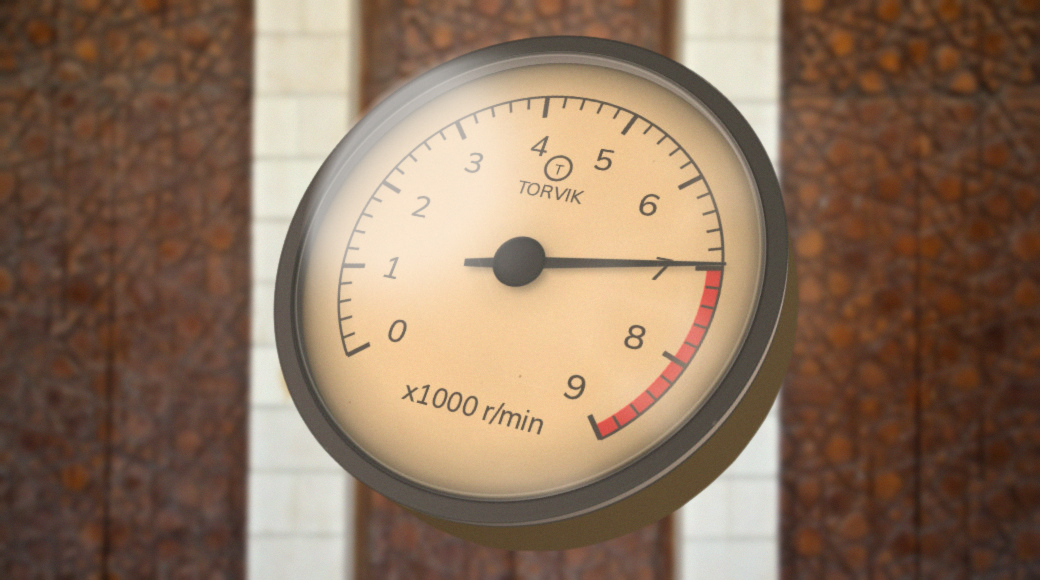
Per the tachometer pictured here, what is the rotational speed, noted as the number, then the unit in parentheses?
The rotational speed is 7000 (rpm)
